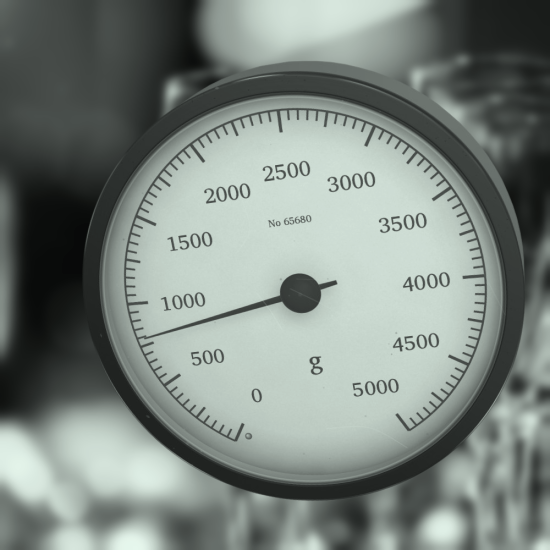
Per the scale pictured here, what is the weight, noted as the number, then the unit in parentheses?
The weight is 800 (g)
